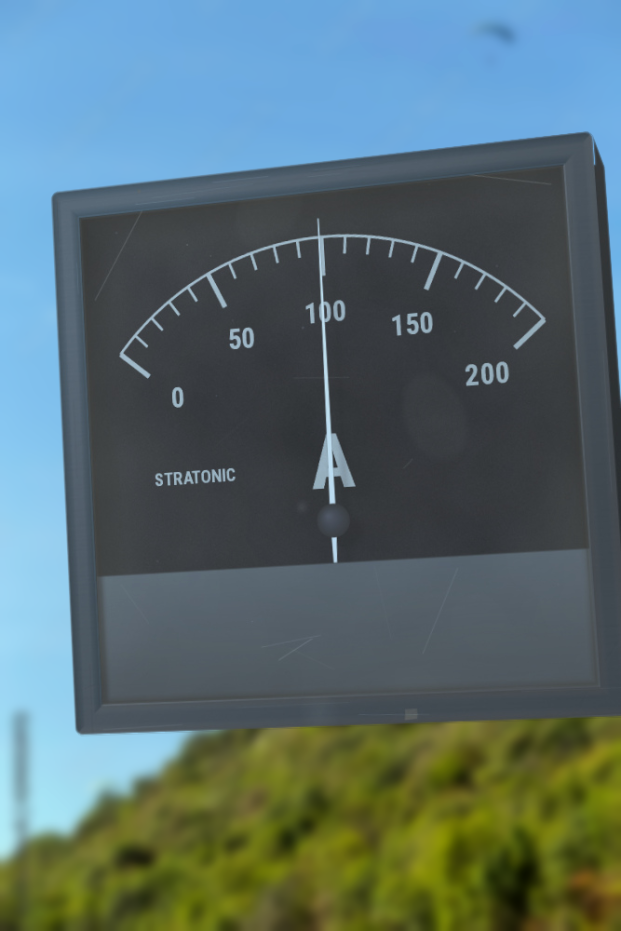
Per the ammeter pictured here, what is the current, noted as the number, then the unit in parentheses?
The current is 100 (A)
